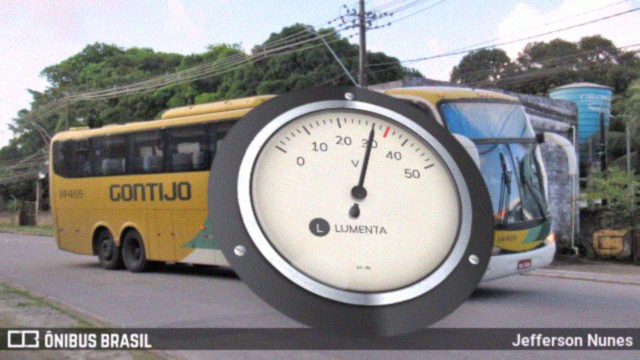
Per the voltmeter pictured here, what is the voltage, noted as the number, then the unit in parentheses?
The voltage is 30 (V)
